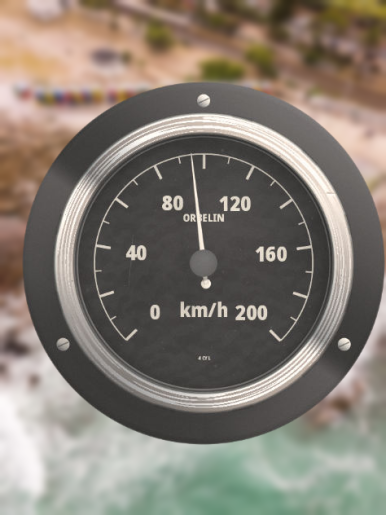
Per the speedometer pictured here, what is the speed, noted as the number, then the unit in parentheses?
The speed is 95 (km/h)
